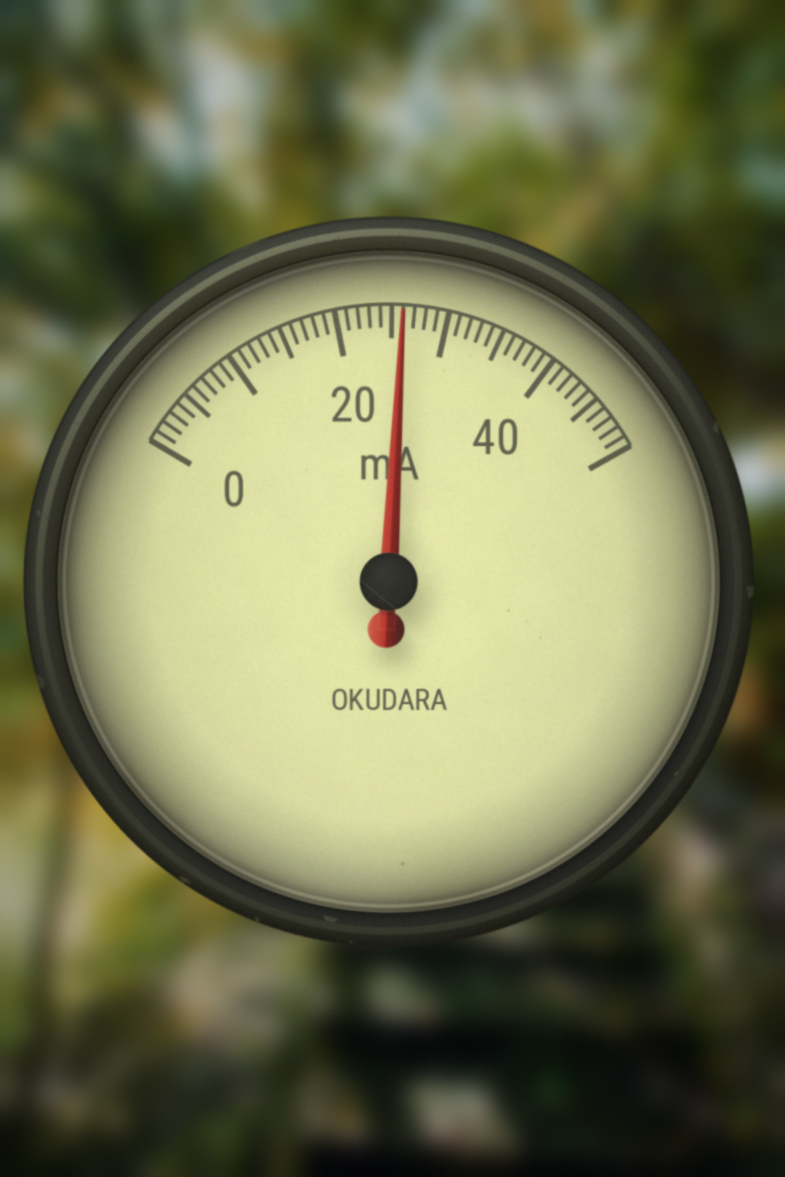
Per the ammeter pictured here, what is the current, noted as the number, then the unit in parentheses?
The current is 26 (mA)
